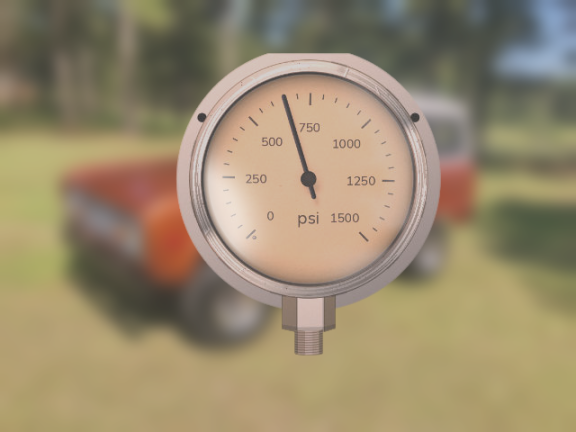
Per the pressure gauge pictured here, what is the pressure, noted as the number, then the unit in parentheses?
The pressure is 650 (psi)
